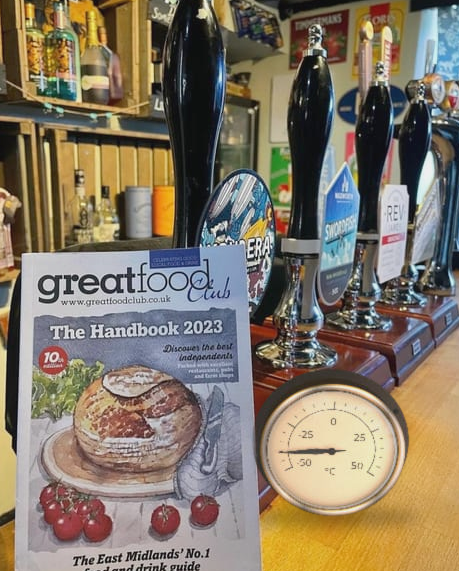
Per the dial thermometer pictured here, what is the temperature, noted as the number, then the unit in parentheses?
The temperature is -40 (°C)
